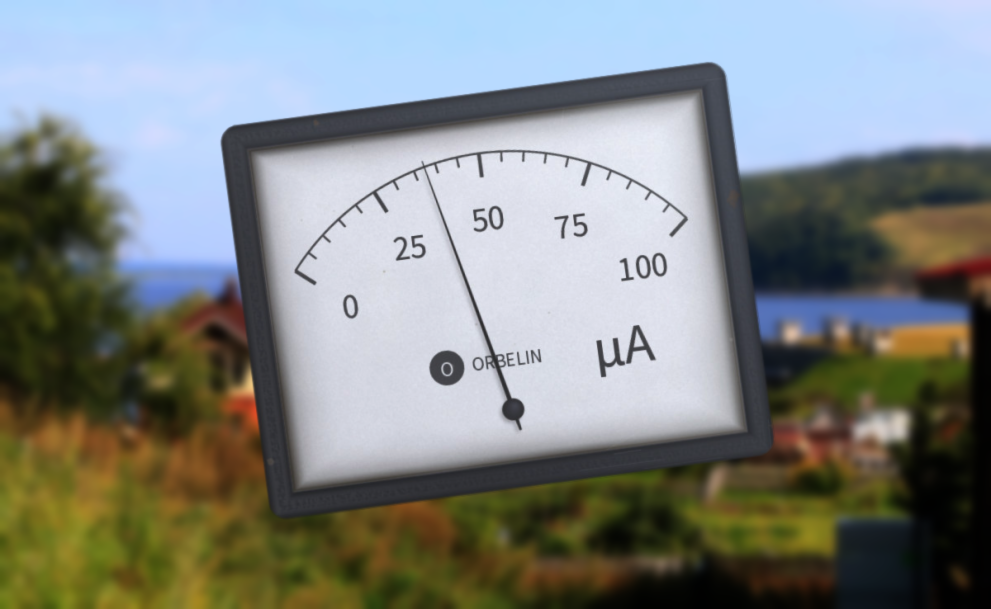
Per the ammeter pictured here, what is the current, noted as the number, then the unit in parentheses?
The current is 37.5 (µA)
